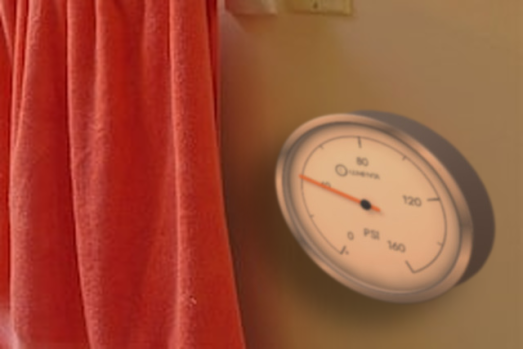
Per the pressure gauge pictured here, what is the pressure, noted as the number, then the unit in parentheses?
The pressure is 40 (psi)
